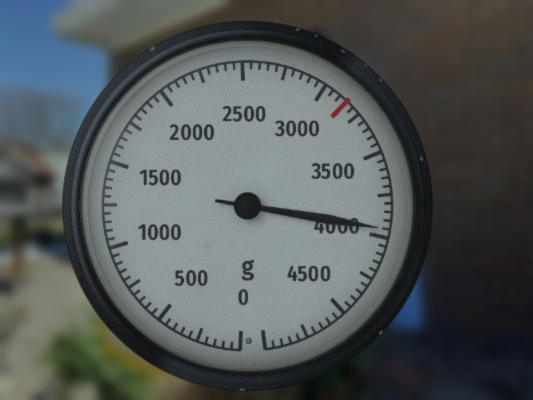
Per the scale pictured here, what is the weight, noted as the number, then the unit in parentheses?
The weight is 3950 (g)
